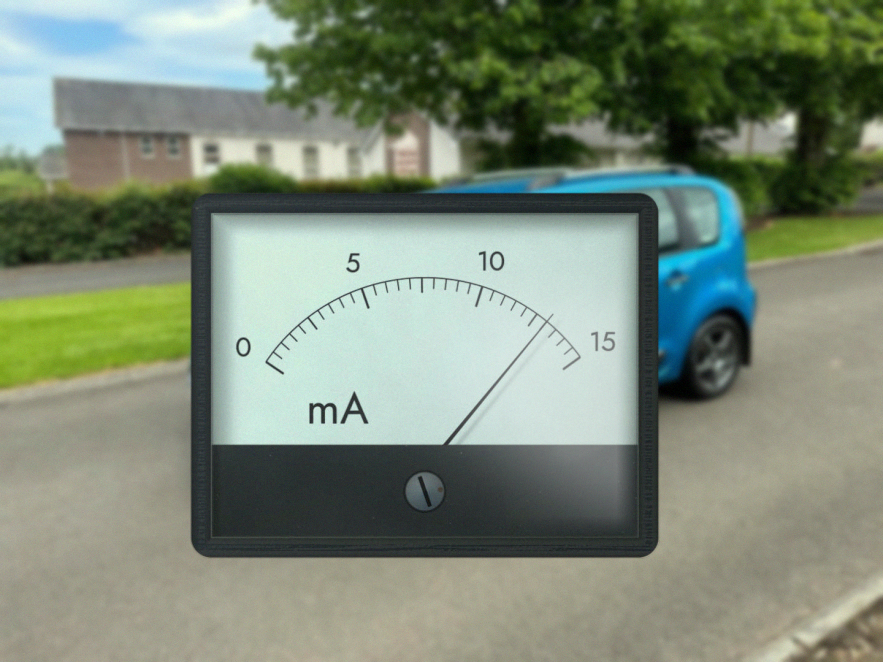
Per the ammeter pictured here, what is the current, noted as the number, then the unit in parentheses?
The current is 13 (mA)
